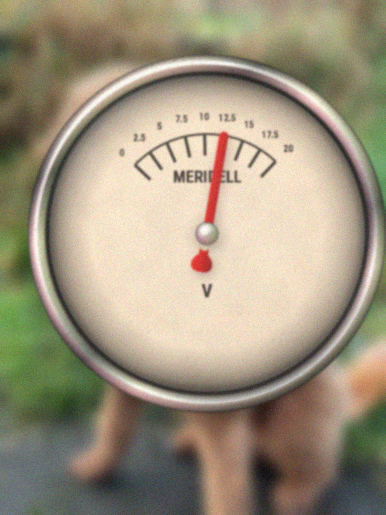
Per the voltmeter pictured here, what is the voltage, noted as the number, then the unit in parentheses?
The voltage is 12.5 (V)
